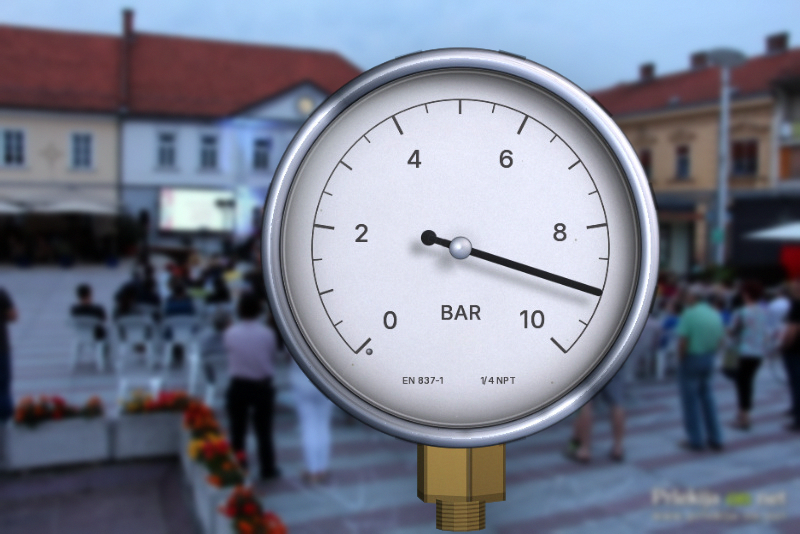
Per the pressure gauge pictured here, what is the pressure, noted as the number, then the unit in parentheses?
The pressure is 9 (bar)
